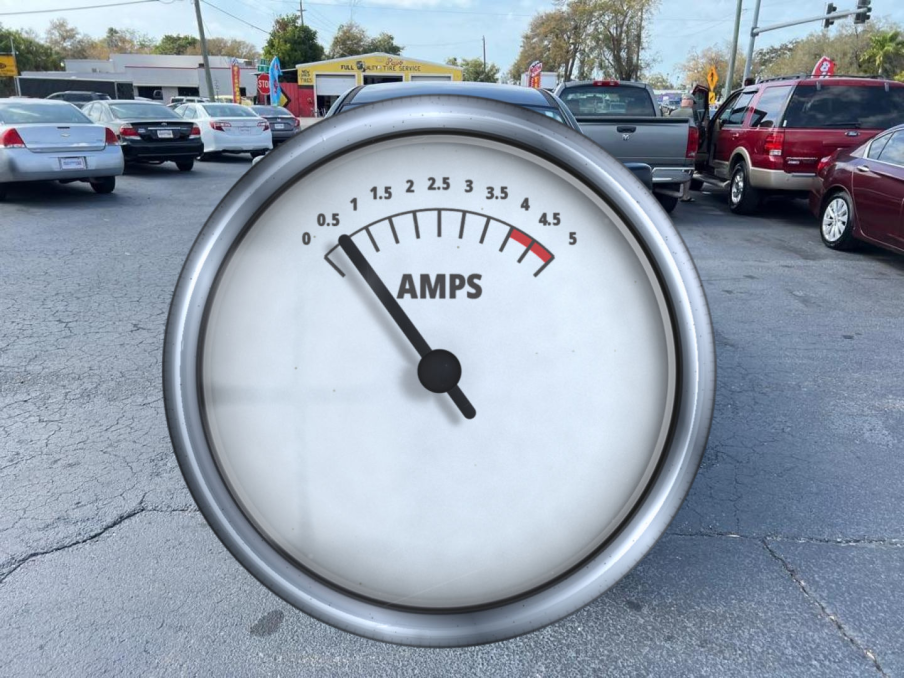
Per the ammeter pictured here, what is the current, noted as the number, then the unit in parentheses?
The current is 0.5 (A)
